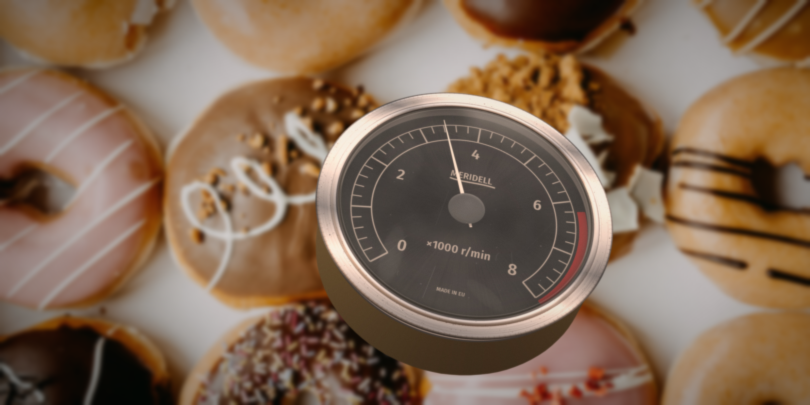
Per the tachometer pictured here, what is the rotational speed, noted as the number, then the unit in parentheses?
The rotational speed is 3400 (rpm)
